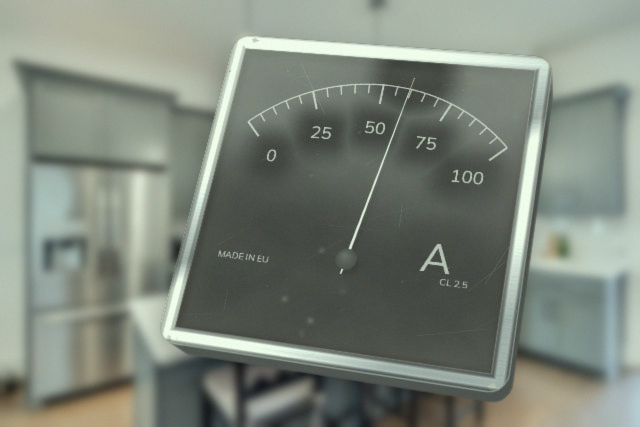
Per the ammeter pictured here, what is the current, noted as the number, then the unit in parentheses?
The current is 60 (A)
